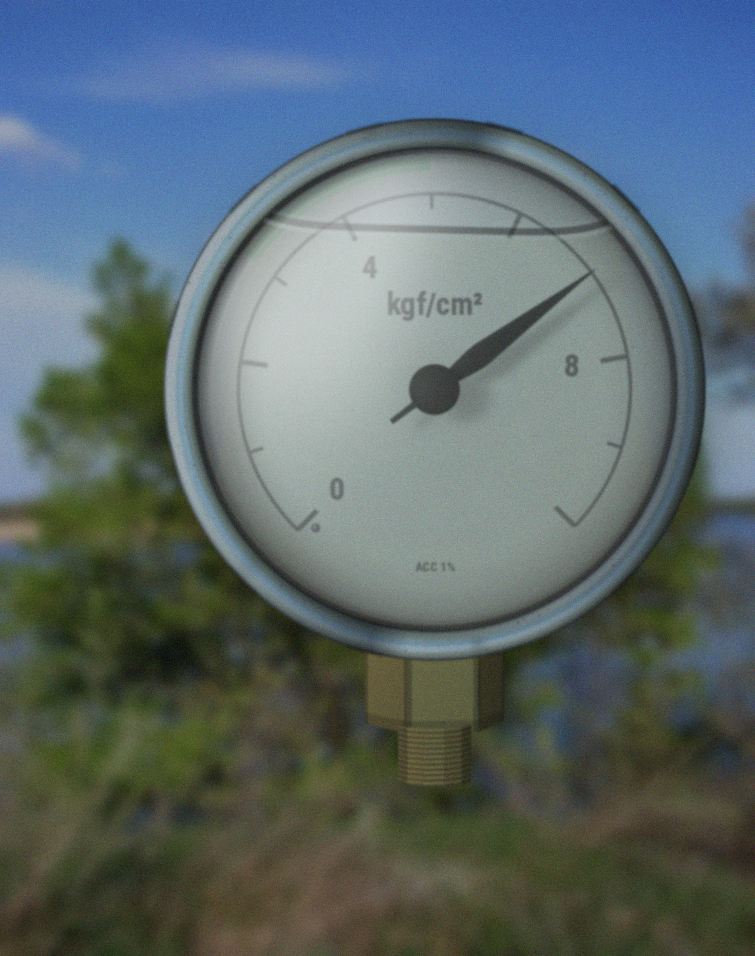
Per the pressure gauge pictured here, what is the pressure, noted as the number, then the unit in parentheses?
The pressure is 7 (kg/cm²)
